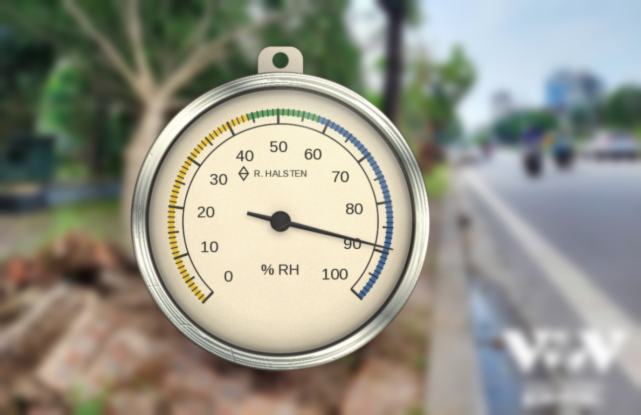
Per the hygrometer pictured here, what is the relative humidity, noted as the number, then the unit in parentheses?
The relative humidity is 89 (%)
